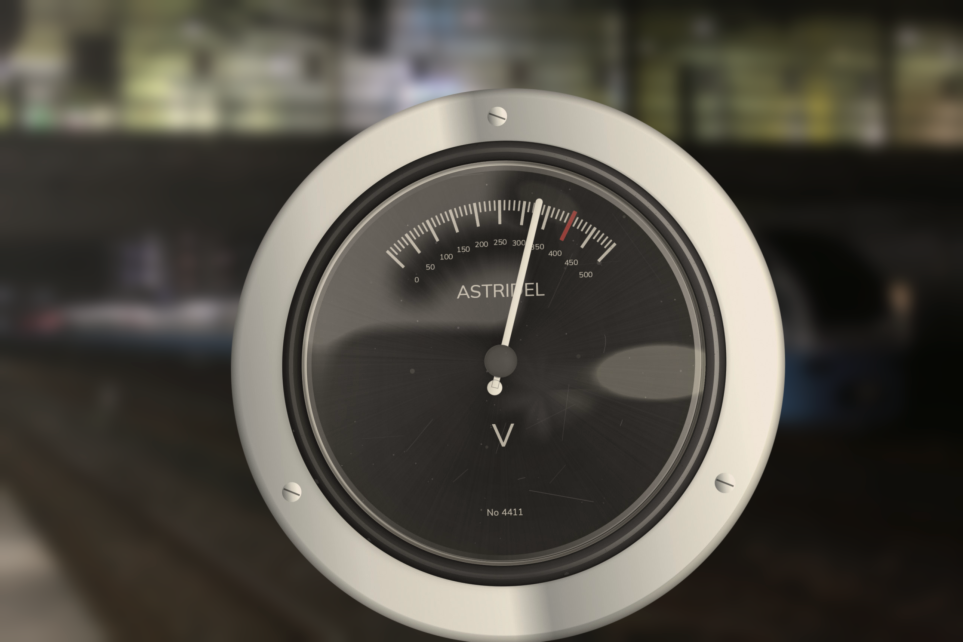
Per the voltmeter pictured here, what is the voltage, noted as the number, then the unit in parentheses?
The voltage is 330 (V)
